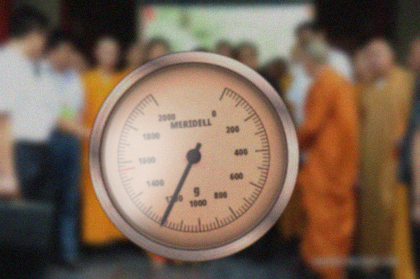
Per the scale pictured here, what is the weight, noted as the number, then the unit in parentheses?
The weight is 1200 (g)
